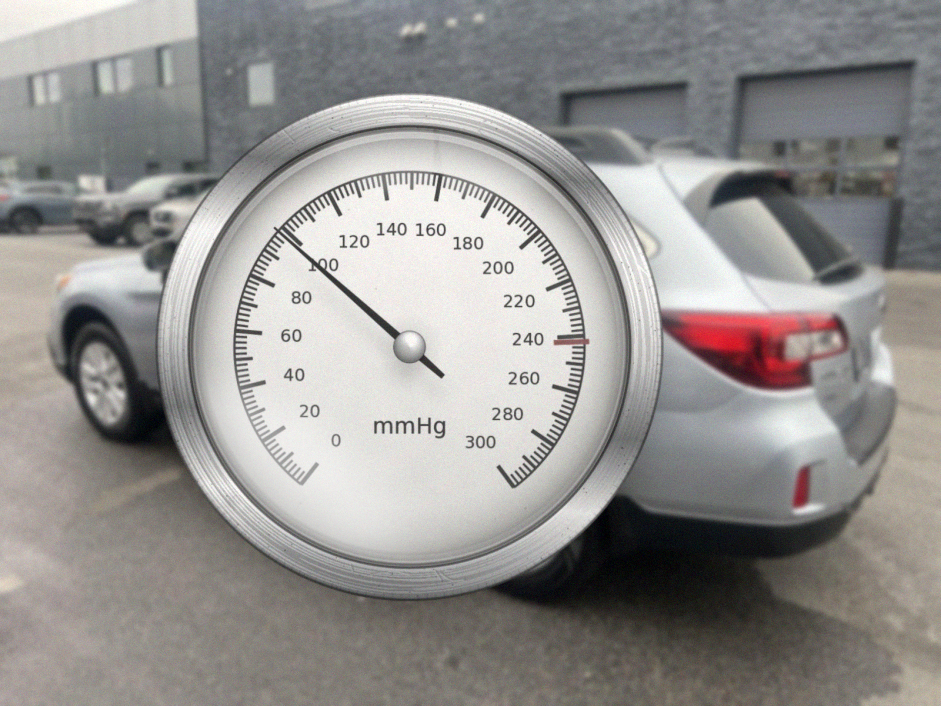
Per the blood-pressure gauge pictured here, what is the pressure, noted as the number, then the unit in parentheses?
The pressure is 98 (mmHg)
